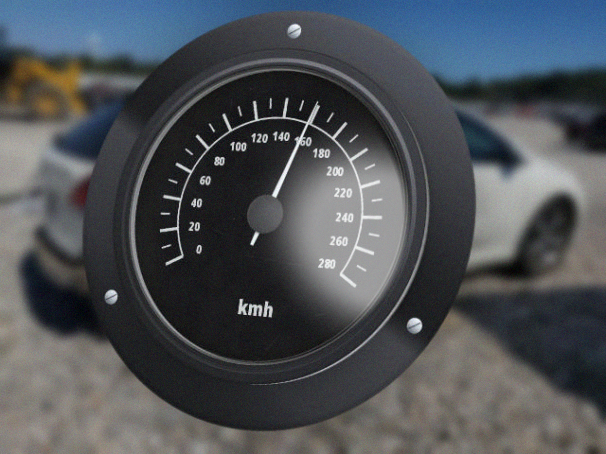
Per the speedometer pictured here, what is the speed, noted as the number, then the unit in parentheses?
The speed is 160 (km/h)
